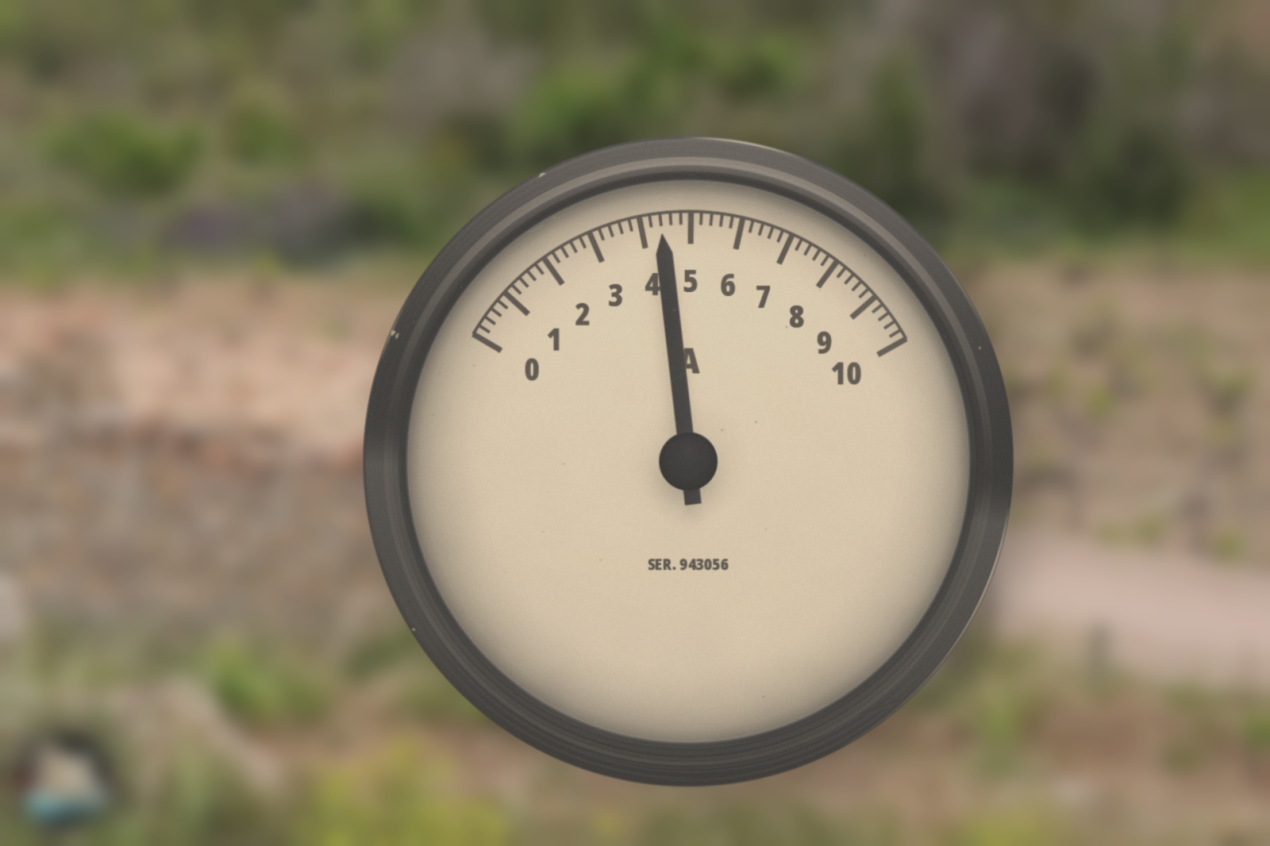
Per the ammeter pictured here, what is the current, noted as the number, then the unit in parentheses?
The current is 4.4 (A)
